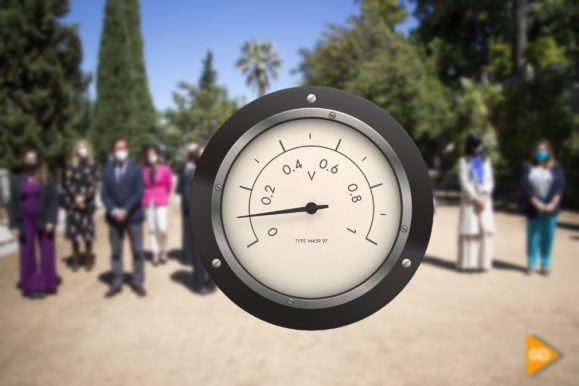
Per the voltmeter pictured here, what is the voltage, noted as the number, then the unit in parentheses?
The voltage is 0.1 (V)
